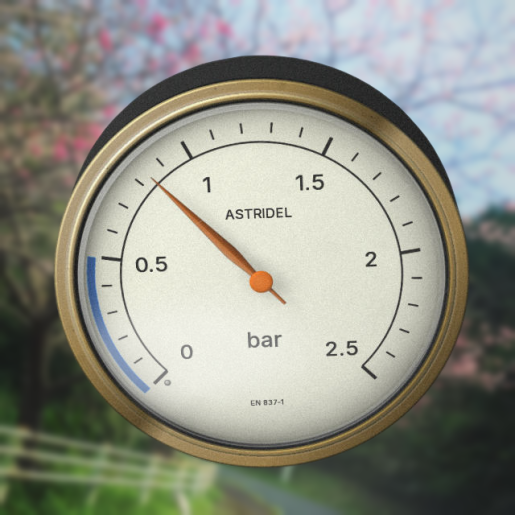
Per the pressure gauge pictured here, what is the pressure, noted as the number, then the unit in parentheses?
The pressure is 0.85 (bar)
